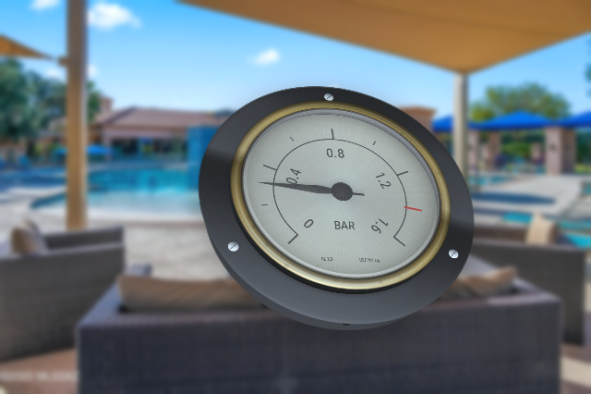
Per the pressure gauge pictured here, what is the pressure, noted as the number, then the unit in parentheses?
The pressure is 0.3 (bar)
